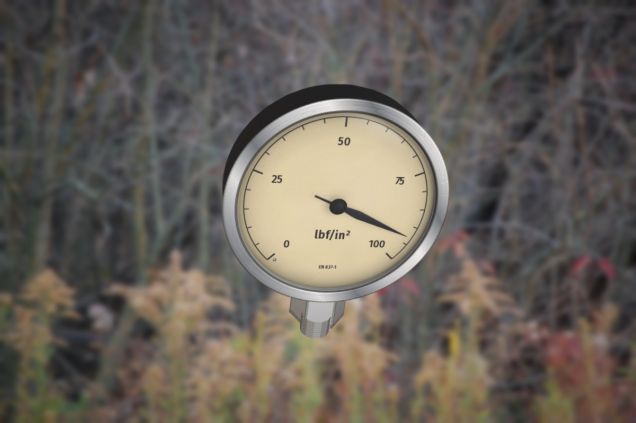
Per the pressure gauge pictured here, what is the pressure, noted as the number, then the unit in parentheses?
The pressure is 92.5 (psi)
